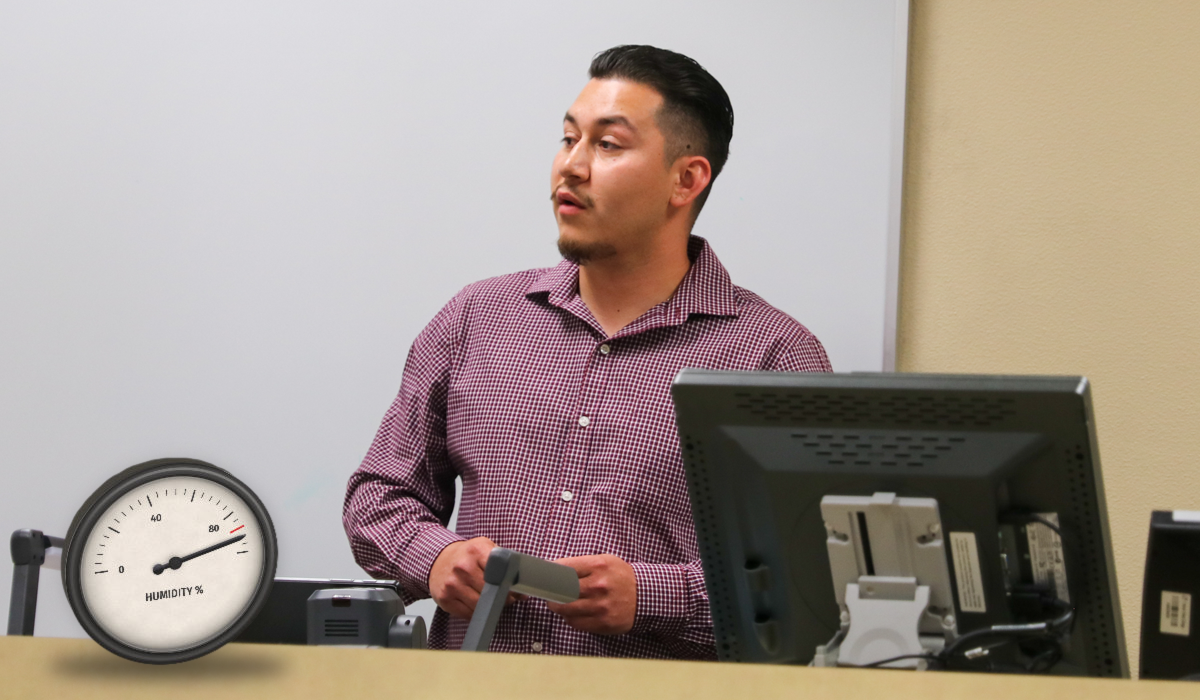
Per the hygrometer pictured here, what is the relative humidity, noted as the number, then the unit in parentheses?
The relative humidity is 92 (%)
